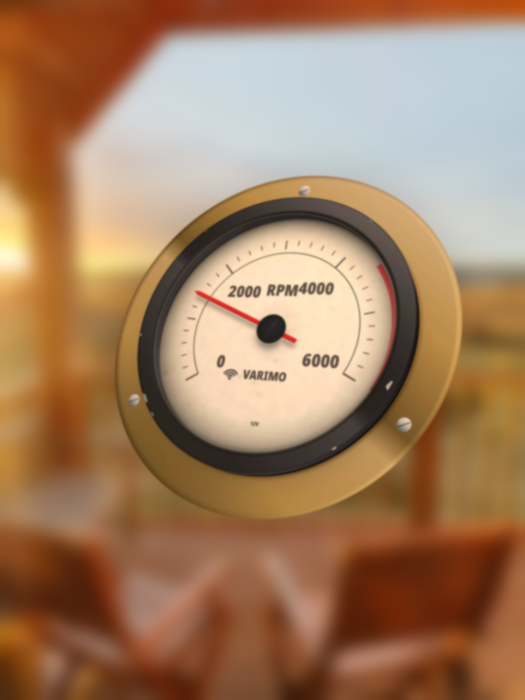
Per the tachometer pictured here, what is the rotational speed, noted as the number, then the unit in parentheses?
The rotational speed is 1400 (rpm)
